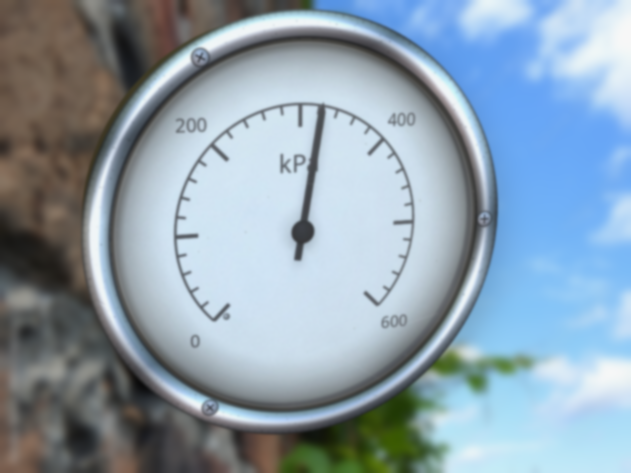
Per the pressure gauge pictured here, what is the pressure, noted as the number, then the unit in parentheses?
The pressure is 320 (kPa)
